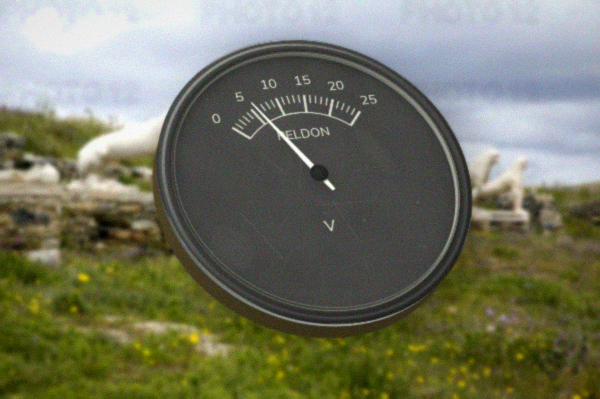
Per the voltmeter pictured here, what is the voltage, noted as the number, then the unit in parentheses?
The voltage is 5 (V)
